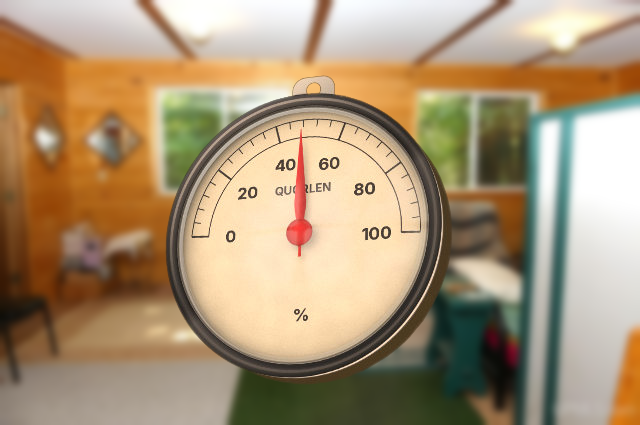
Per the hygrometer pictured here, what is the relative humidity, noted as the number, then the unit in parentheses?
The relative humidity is 48 (%)
